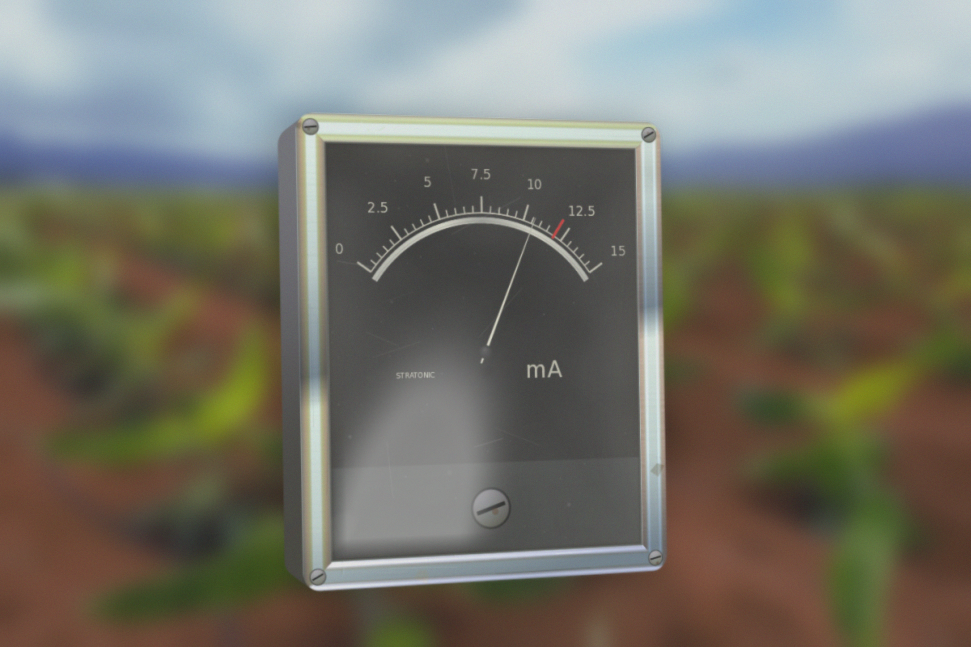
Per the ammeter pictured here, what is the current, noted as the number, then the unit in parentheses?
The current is 10.5 (mA)
